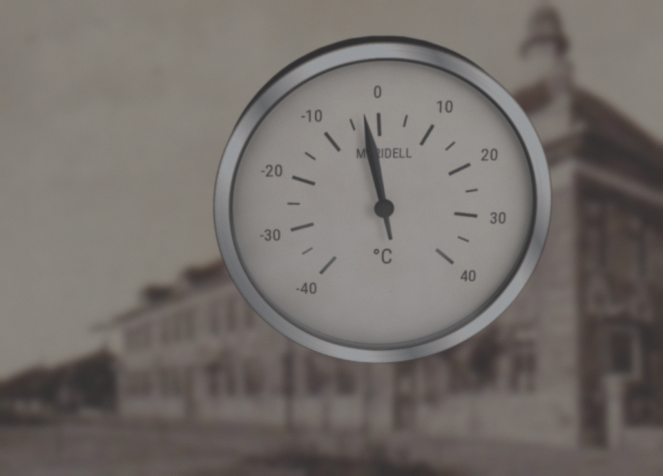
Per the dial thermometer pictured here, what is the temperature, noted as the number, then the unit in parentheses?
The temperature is -2.5 (°C)
